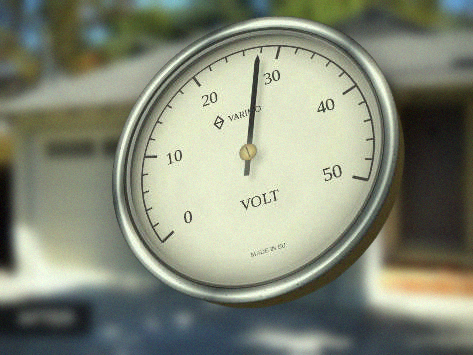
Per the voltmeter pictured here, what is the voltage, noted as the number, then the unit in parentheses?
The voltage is 28 (V)
